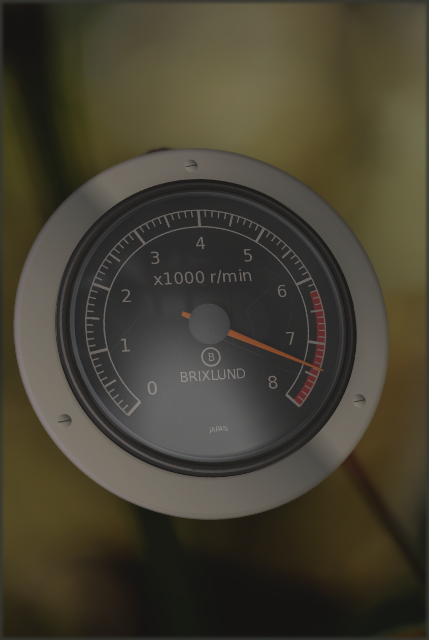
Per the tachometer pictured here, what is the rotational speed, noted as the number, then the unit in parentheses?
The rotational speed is 7400 (rpm)
